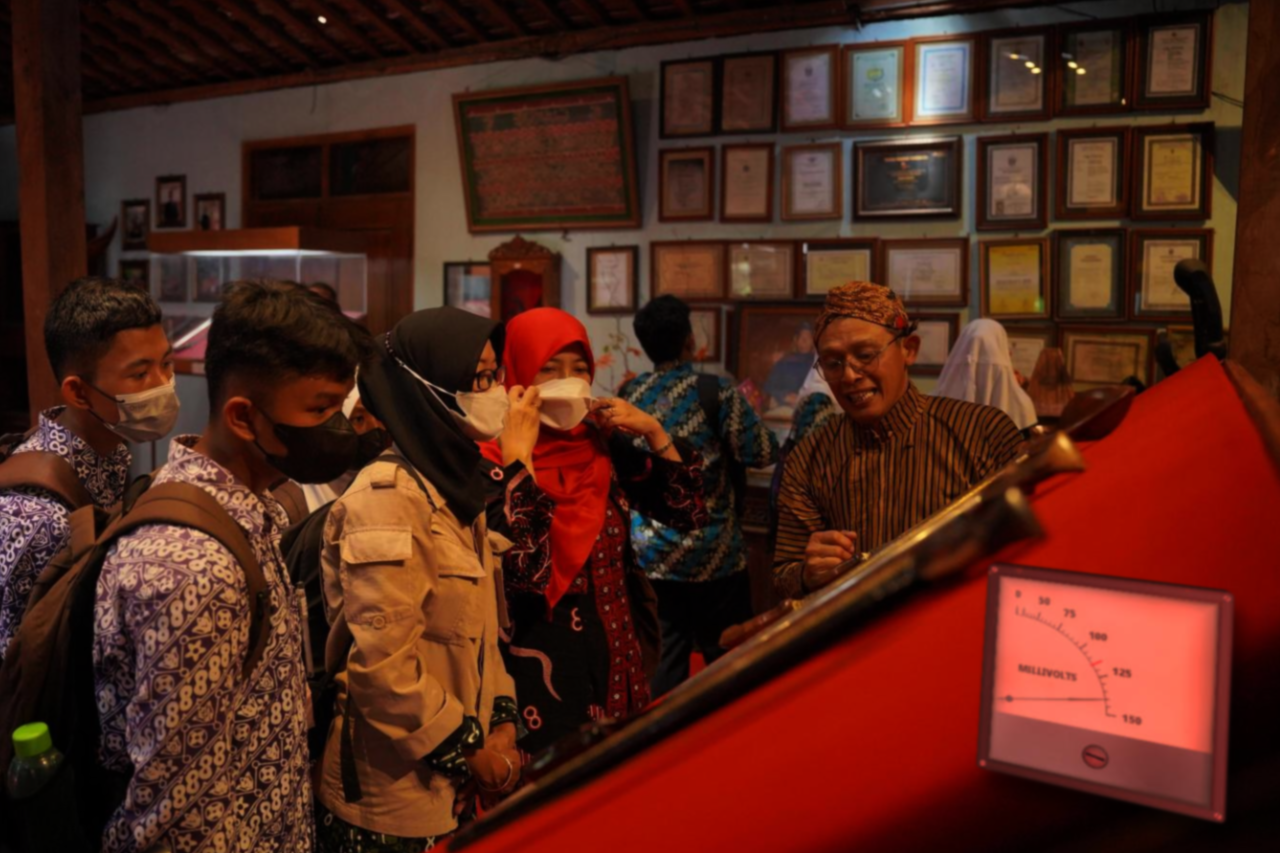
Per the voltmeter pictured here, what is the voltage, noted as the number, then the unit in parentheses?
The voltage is 140 (mV)
